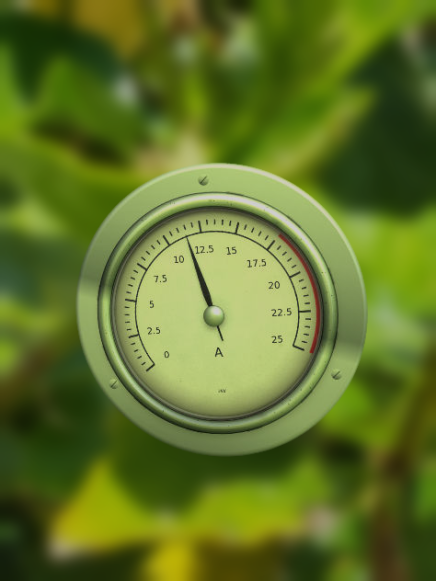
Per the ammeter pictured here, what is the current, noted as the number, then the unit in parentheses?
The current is 11.5 (A)
